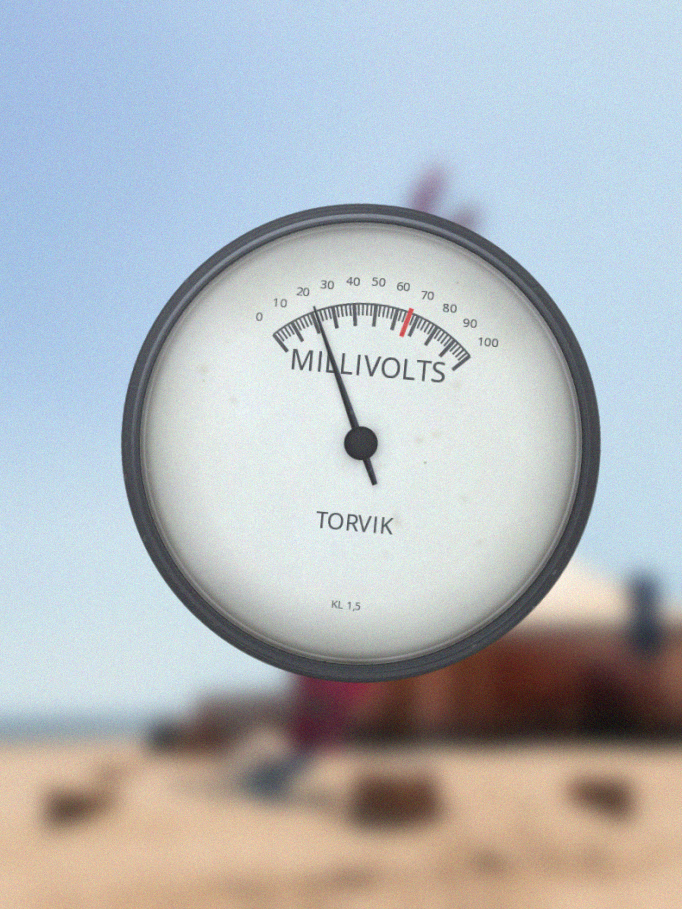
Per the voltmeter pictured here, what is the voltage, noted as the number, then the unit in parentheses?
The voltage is 22 (mV)
